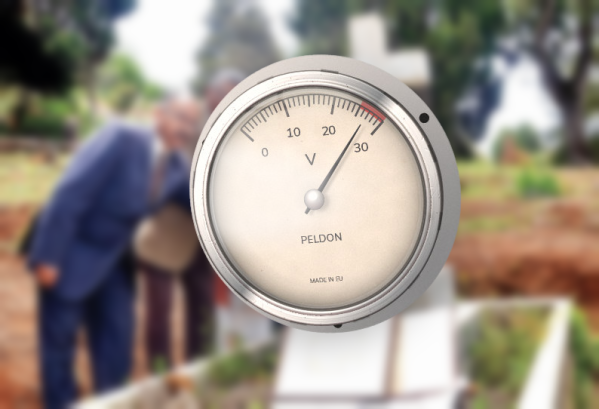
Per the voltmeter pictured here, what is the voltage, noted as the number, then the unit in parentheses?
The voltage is 27 (V)
